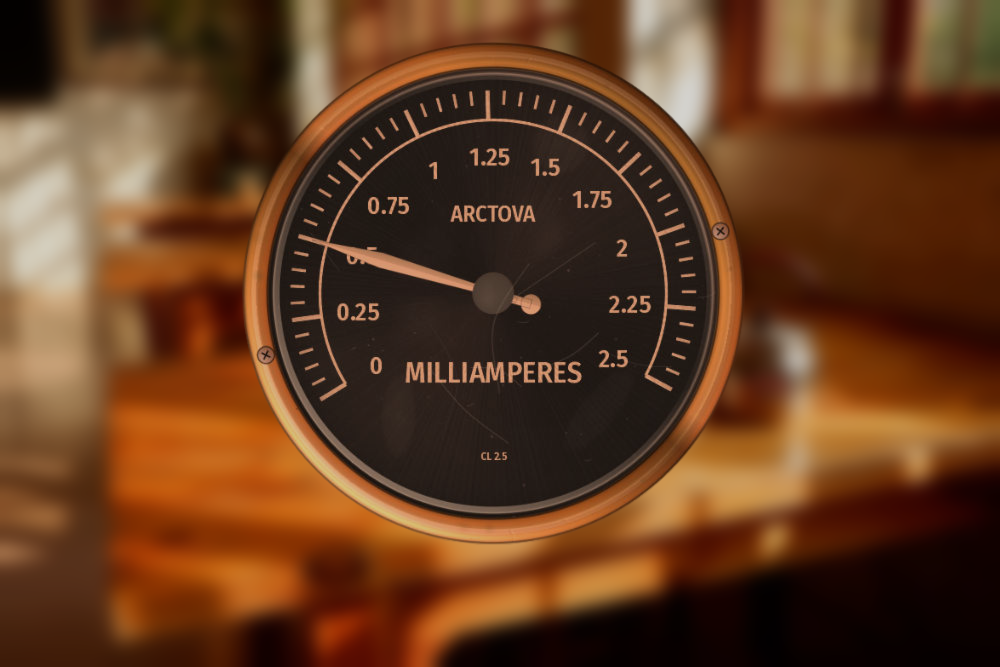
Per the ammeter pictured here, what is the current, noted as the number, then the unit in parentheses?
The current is 0.5 (mA)
